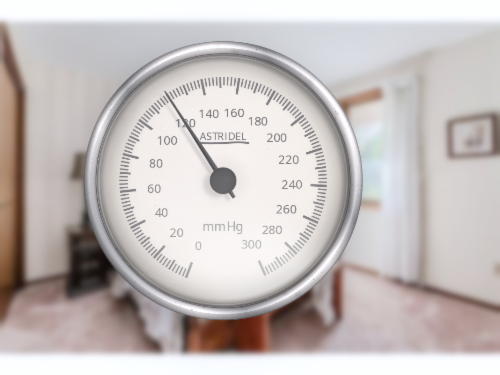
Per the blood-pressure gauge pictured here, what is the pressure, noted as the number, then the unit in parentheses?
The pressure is 120 (mmHg)
